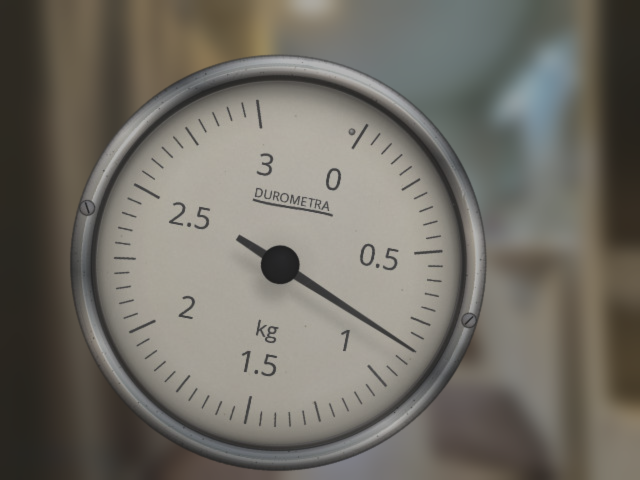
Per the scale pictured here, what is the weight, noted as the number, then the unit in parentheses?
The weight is 0.85 (kg)
